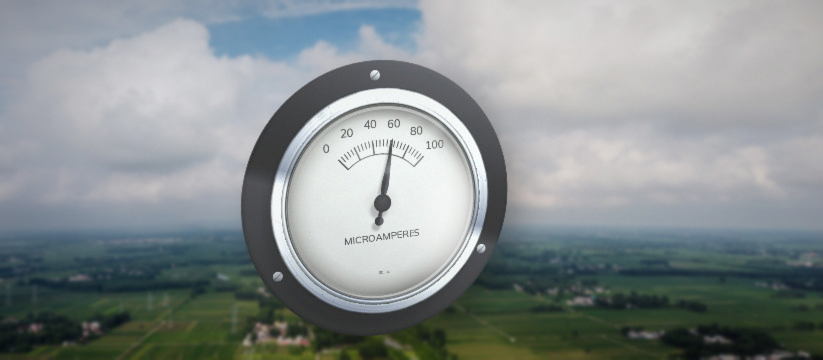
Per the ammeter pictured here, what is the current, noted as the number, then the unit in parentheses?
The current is 60 (µA)
